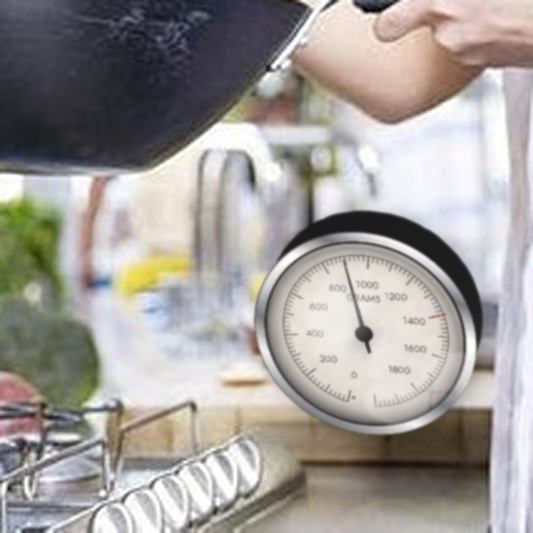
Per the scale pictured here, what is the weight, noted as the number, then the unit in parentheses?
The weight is 900 (g)
